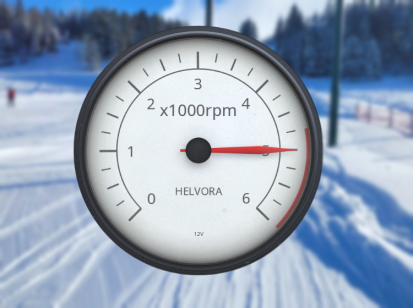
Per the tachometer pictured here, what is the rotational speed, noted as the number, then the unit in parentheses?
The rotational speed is 5000 (rpm)
